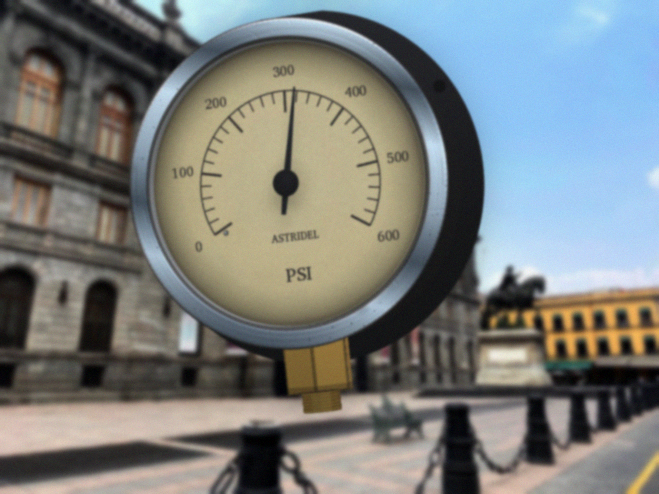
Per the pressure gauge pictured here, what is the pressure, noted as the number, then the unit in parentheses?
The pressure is 320 (psi)
